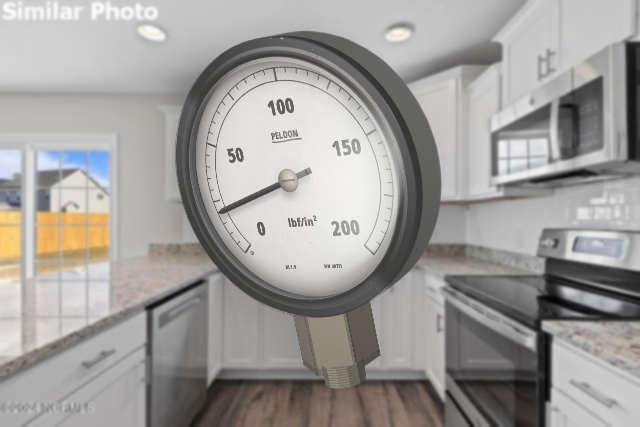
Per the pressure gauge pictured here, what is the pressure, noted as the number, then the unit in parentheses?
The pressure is 20 (psi)
